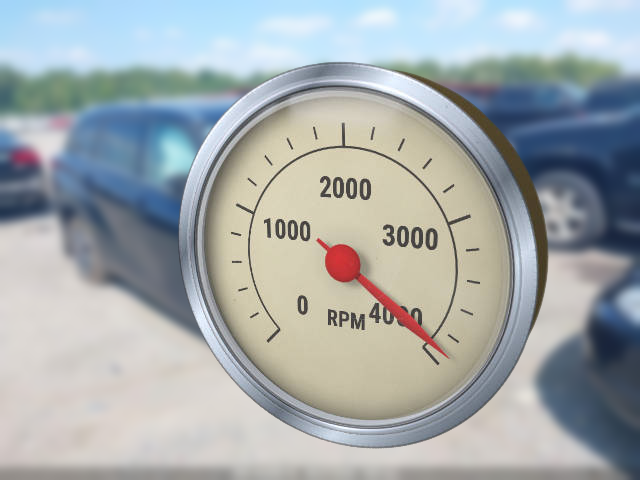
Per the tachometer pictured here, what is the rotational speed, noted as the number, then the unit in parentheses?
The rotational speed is 3900 (rpm)
